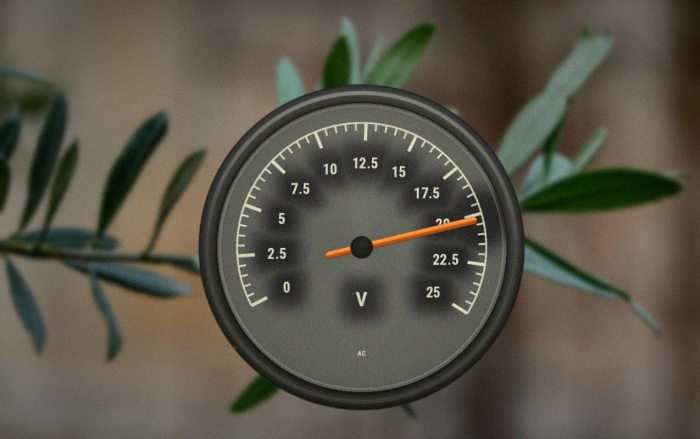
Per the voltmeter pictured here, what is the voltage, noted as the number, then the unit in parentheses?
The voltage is 20.25 (V)
